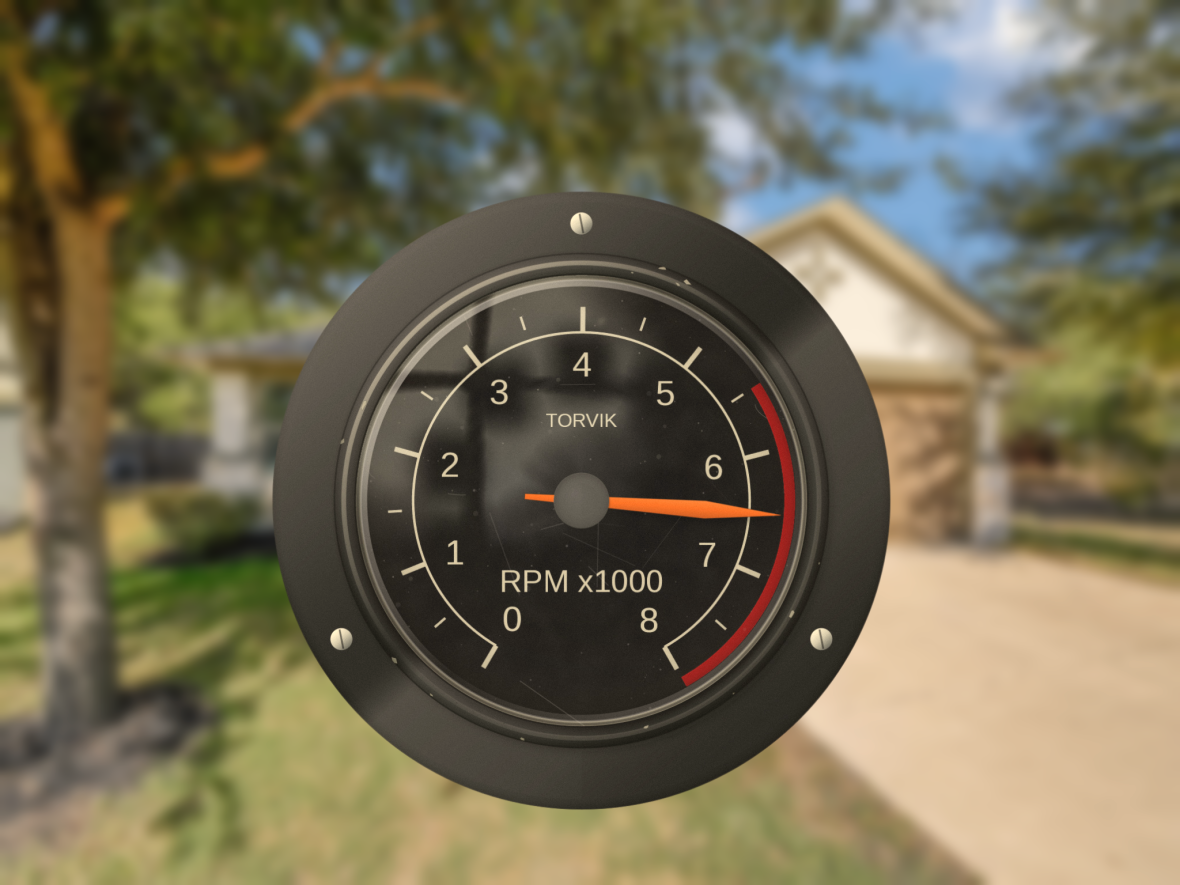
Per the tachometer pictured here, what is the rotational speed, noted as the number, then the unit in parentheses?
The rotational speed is 6500 (rpm)
